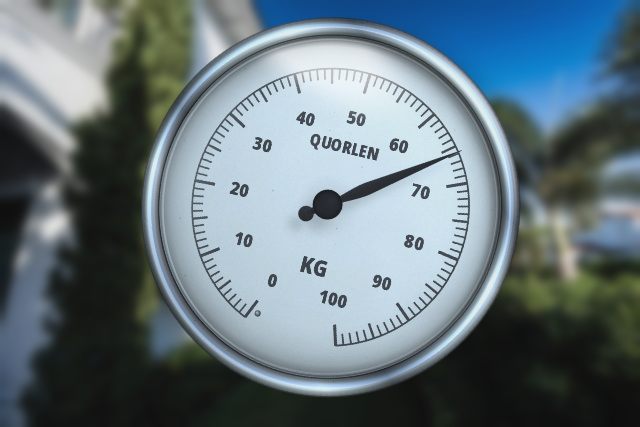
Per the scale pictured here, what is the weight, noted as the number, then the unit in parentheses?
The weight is 66 (kg)
